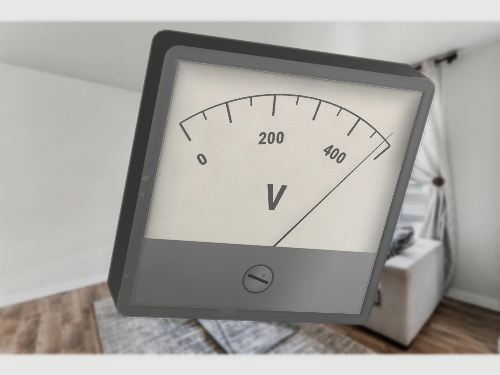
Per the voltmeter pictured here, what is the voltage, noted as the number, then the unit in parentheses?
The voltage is 475 (V)
